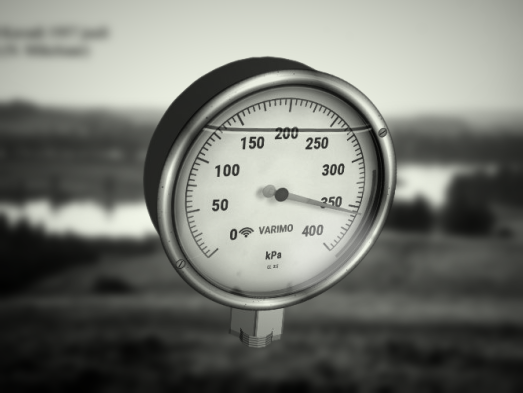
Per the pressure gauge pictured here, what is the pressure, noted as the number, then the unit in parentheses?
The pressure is 355 (kPa)
